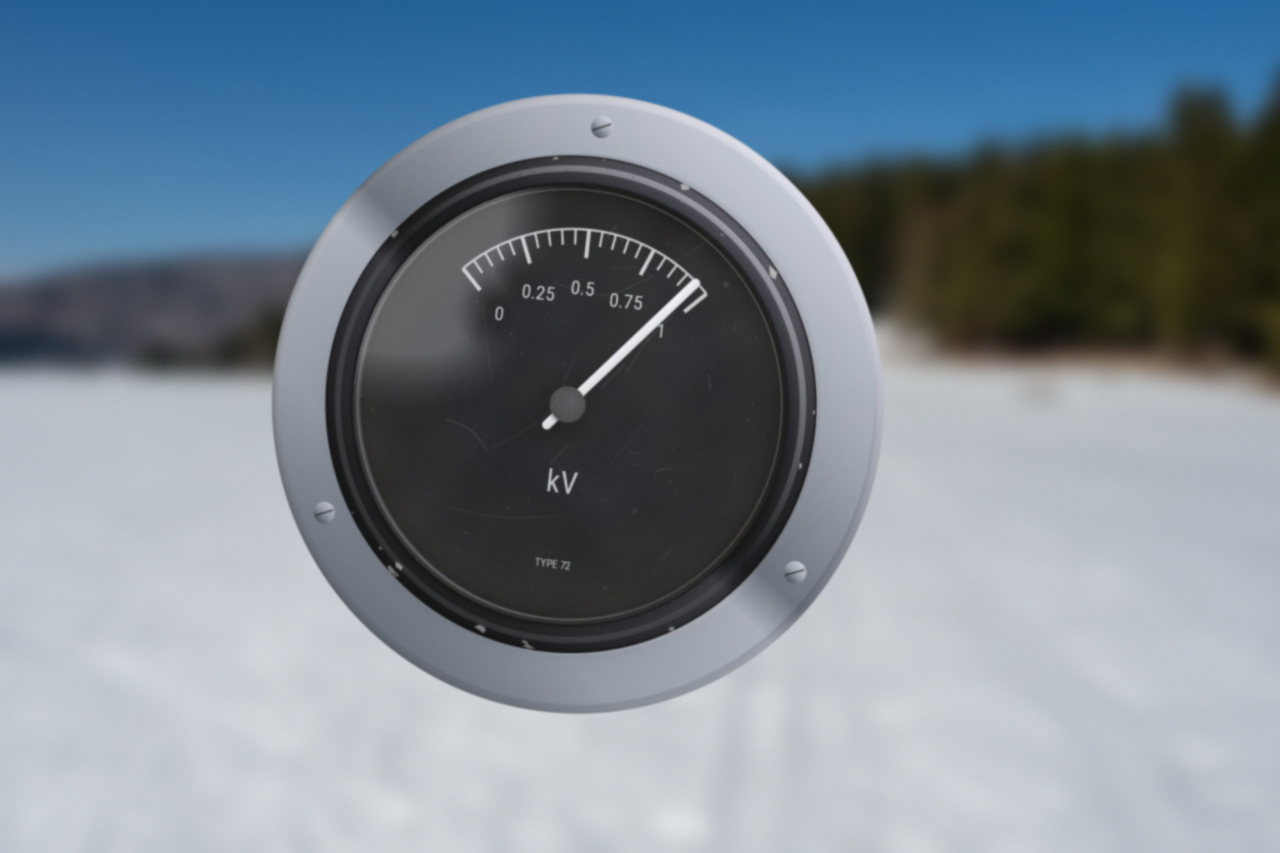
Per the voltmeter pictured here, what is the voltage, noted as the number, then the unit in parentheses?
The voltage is 0.95 (kV)
